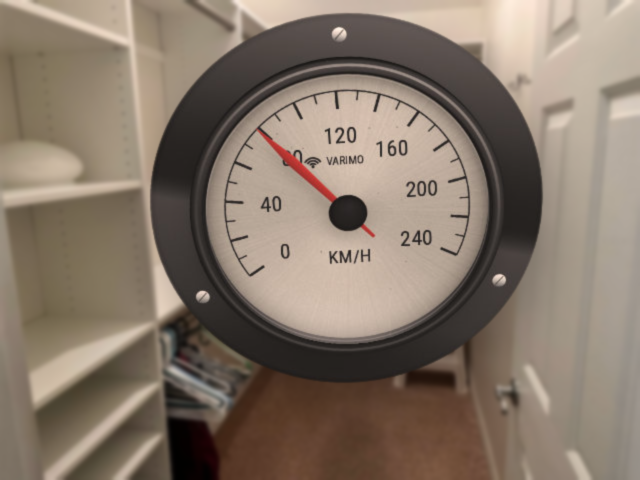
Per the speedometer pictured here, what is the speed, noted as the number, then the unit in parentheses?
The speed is 80 (km/h)
